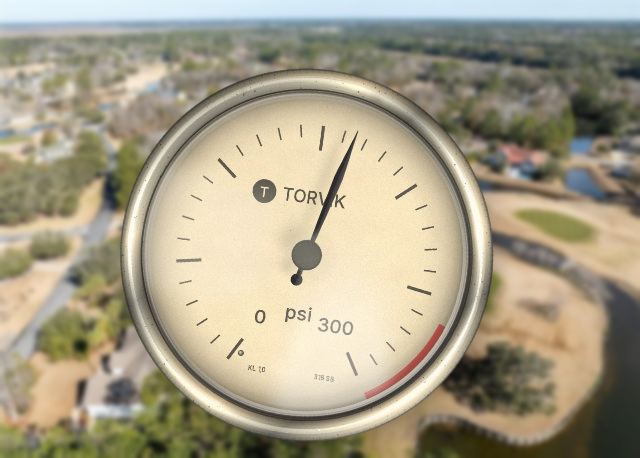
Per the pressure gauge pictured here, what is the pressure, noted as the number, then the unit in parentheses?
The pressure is 165 (psi)
